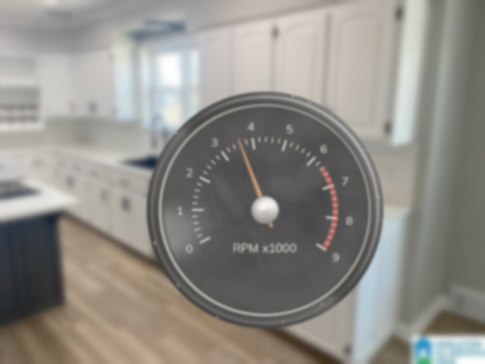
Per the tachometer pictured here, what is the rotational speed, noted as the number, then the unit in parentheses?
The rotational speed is 3600 (rpm)
